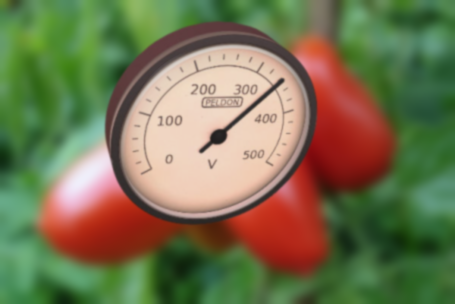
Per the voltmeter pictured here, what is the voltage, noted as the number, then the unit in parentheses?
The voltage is 340 (V)
